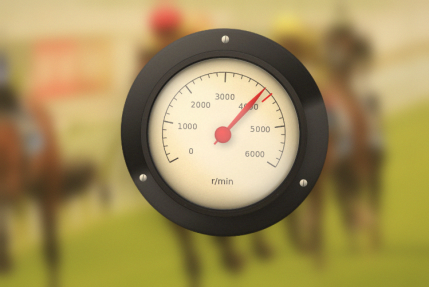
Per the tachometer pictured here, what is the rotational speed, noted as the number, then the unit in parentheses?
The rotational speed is 4000 (rpm)
